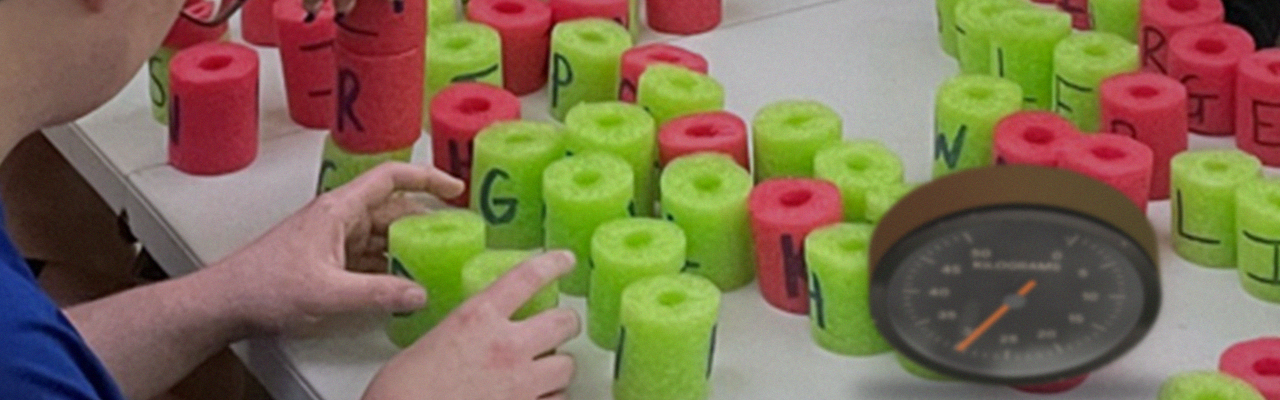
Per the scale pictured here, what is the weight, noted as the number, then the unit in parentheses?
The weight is 30 (kg)
